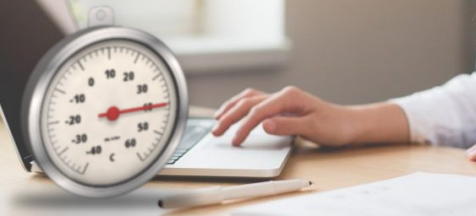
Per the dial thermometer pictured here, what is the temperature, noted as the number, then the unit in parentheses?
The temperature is 40 (°C)
